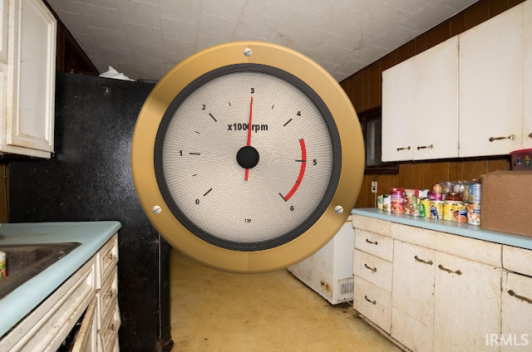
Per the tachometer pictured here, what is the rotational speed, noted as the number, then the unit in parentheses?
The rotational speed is 3000 (rpm)
